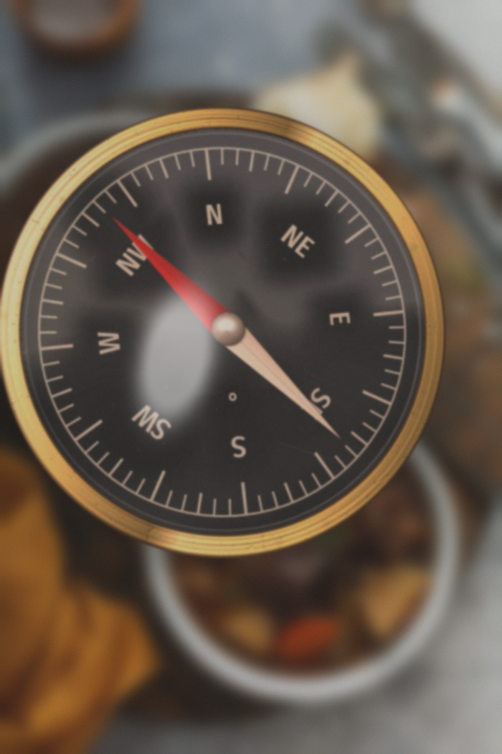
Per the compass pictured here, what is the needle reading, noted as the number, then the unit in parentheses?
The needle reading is 320 (°)
